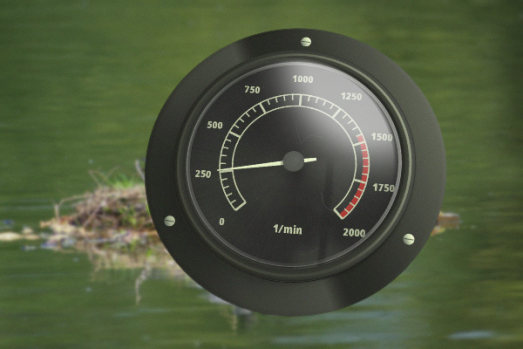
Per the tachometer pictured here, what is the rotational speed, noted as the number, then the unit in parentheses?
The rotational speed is 250 (rpm)
